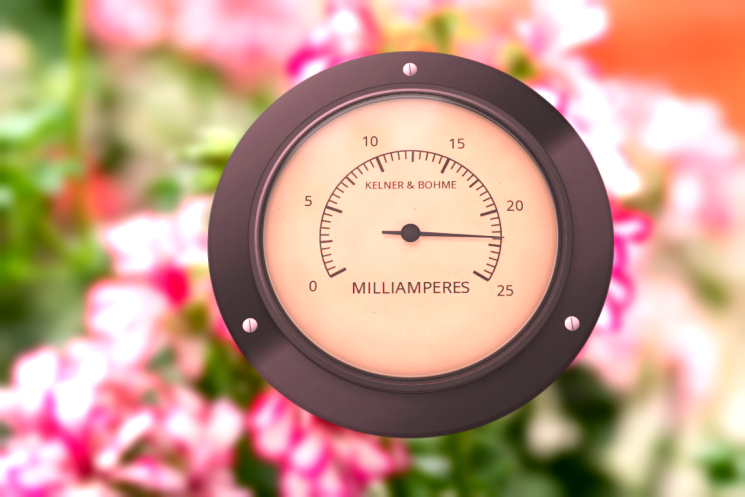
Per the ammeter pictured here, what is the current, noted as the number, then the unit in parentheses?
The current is 22 (mA)
